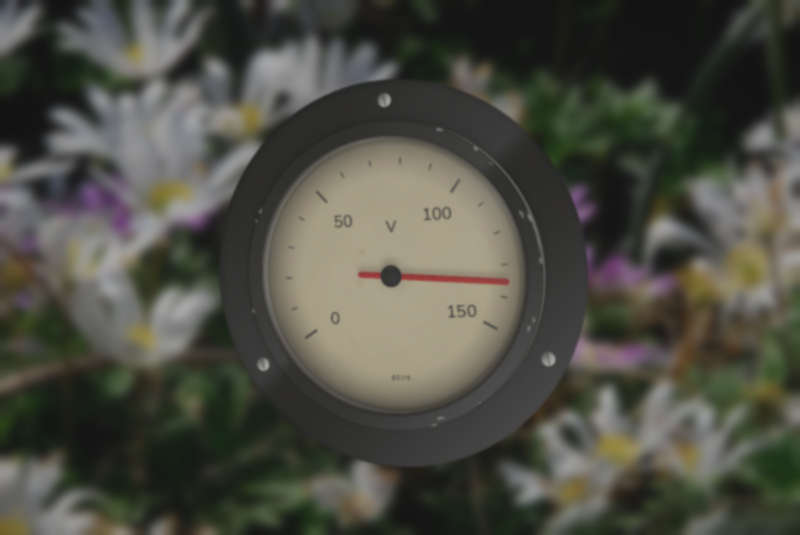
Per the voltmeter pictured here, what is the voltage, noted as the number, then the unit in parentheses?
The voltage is 135 (V)
